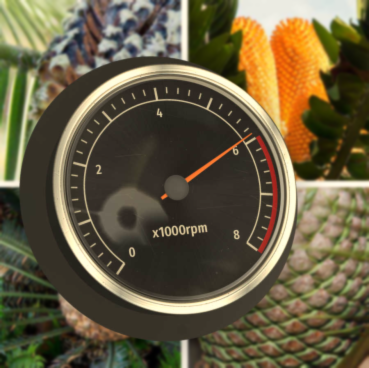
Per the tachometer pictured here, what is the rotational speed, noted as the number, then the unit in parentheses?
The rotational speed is 5900 (rpm)
